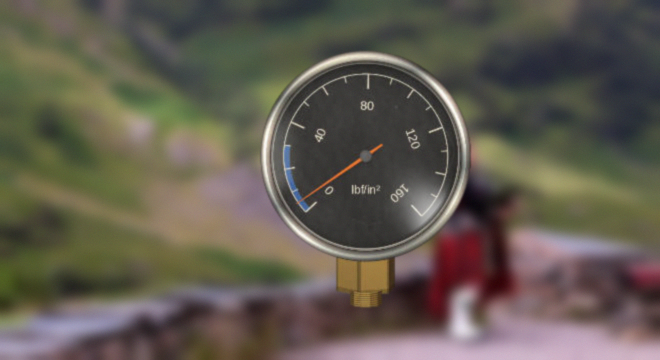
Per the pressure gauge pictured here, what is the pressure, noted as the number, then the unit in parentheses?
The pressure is 5 (psi)
